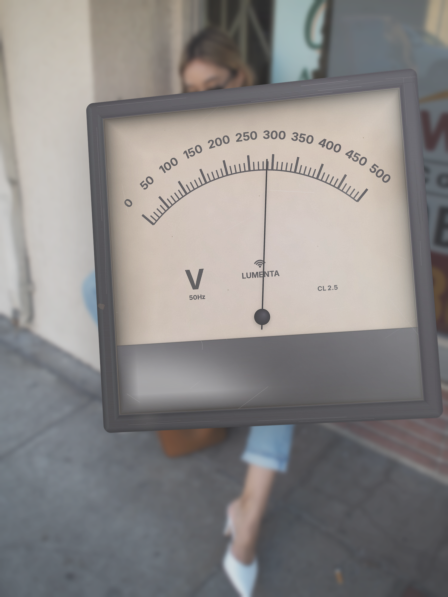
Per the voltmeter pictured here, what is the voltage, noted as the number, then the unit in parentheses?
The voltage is 290 (V)
